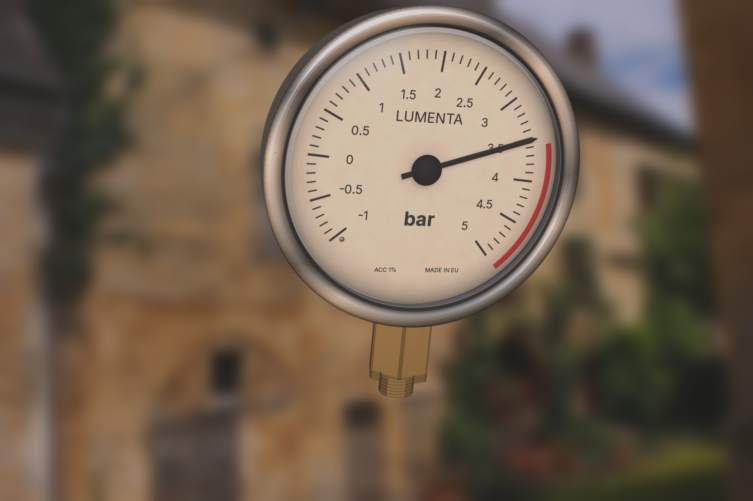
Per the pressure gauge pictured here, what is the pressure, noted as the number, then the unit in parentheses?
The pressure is 3.5 (bar)
